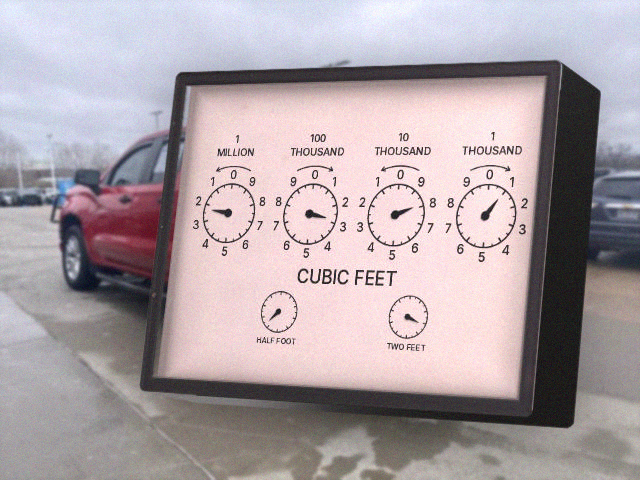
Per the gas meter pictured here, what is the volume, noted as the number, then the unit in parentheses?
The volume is 228100 (ft³)
